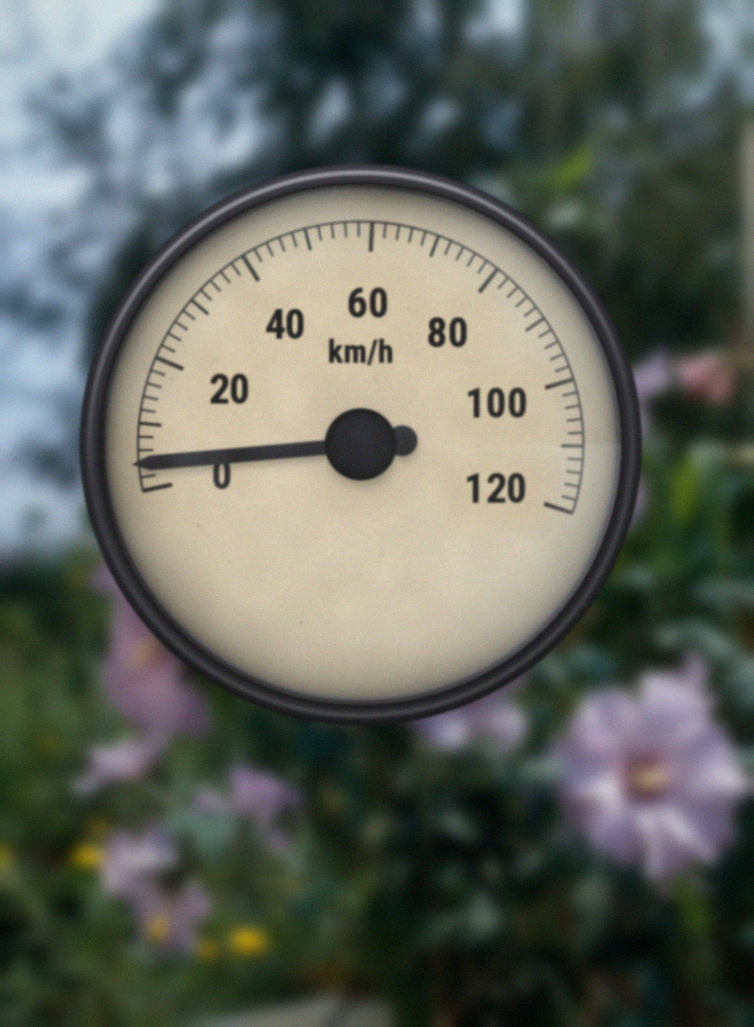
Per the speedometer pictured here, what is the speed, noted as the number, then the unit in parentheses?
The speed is 4 (km/h)
